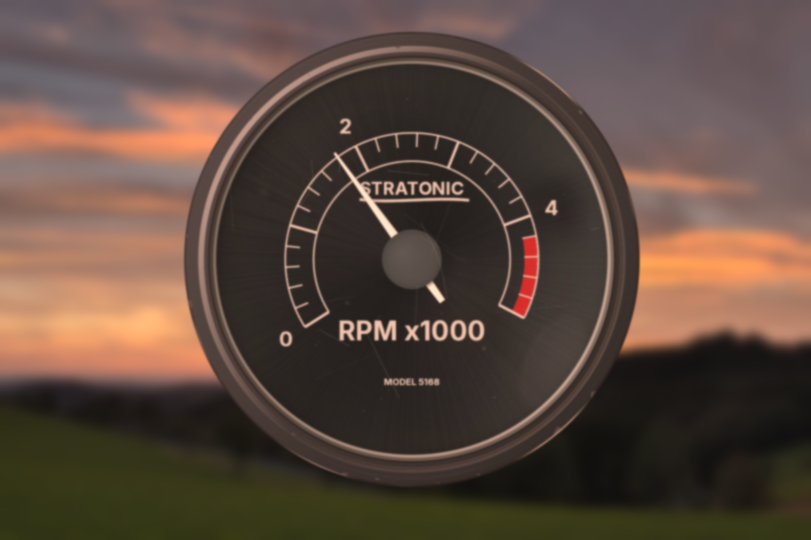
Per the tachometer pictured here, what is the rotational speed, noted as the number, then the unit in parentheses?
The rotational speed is 1800 (rpm)
